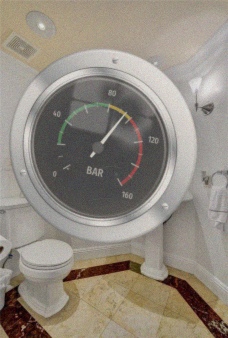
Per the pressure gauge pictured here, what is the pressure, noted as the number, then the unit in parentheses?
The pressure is 95 (bar)
